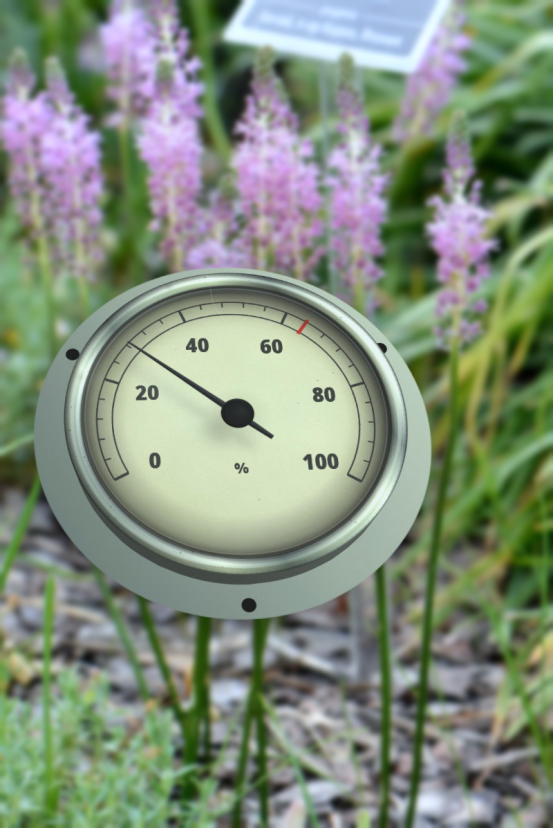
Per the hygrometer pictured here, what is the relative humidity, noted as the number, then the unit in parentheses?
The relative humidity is 28 (%)
